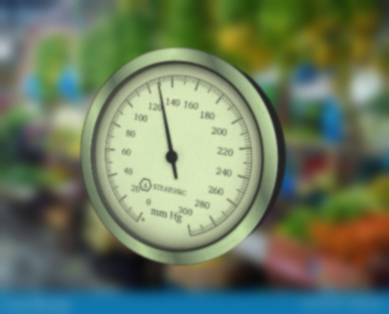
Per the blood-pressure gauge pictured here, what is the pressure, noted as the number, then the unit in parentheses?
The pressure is 130 (mmHg)
